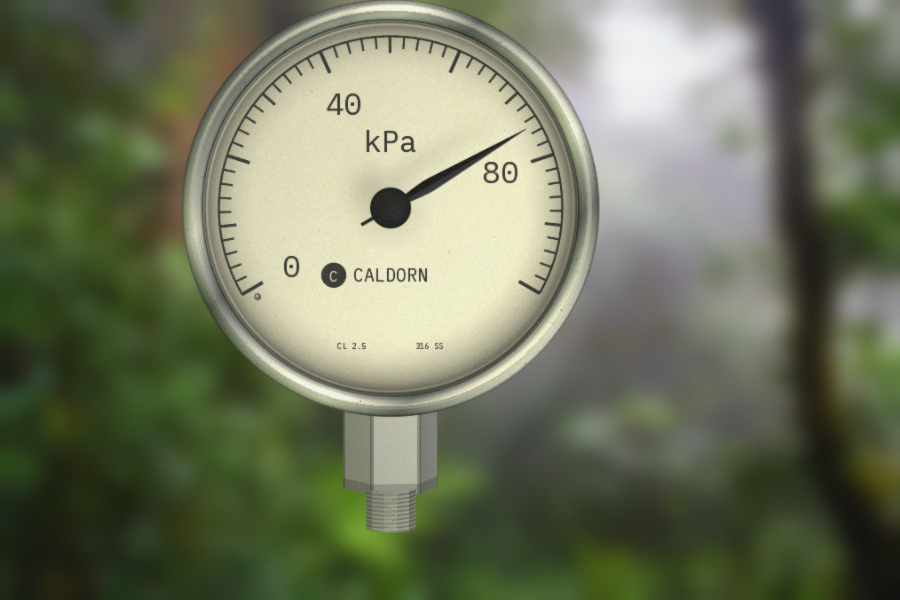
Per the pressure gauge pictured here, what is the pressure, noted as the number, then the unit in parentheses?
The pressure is 75 (kPa)
